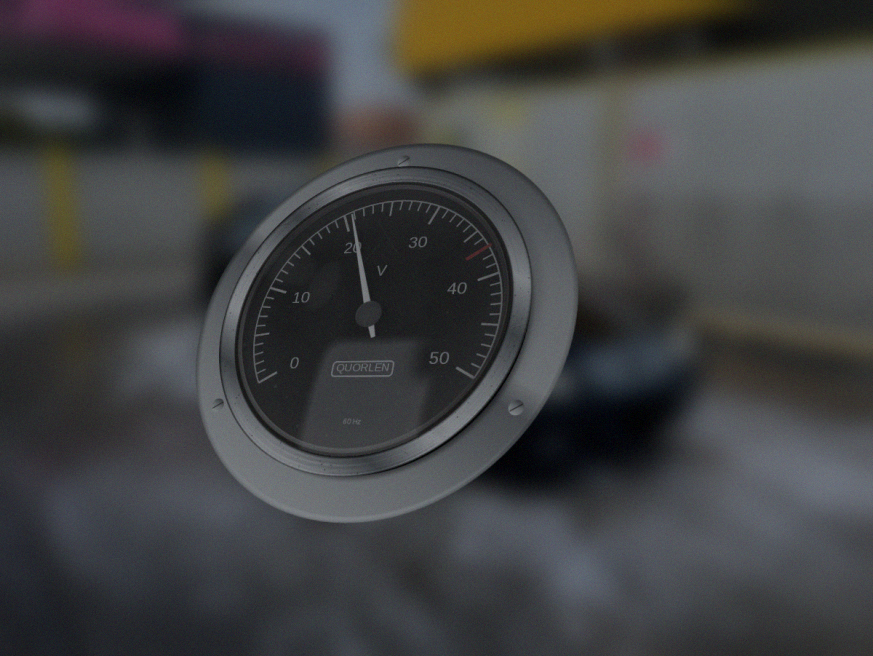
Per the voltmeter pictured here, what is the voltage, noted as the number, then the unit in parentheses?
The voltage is 21 (V)
